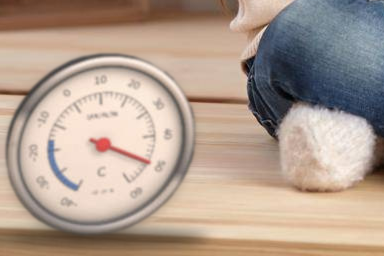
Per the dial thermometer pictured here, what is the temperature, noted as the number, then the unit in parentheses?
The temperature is 50 (°C)
